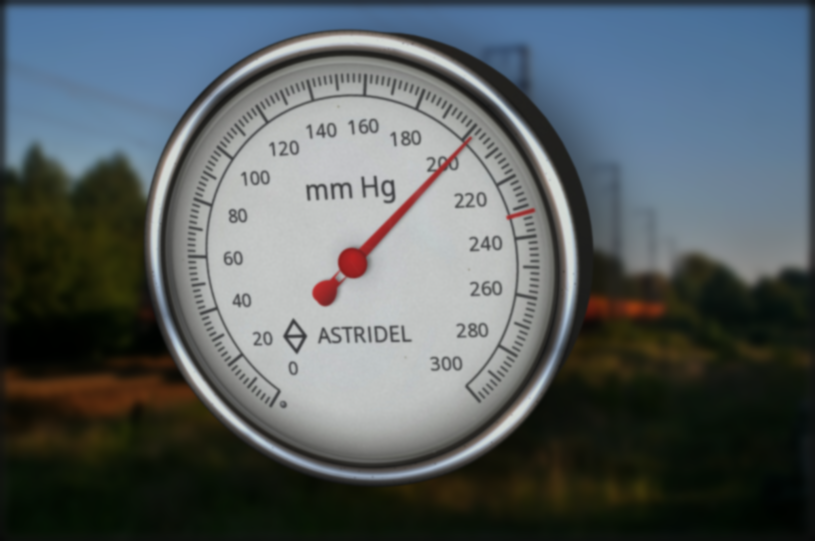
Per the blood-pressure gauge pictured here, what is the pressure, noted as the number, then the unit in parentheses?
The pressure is 202 (mmHg)
